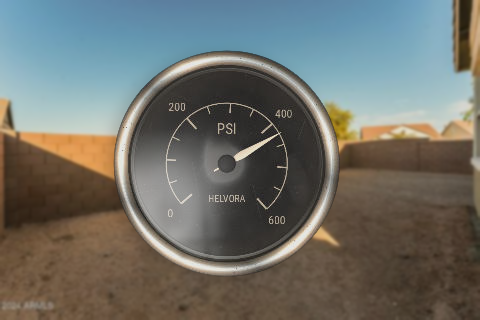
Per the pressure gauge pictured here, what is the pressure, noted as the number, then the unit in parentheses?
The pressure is 425 (psi)
